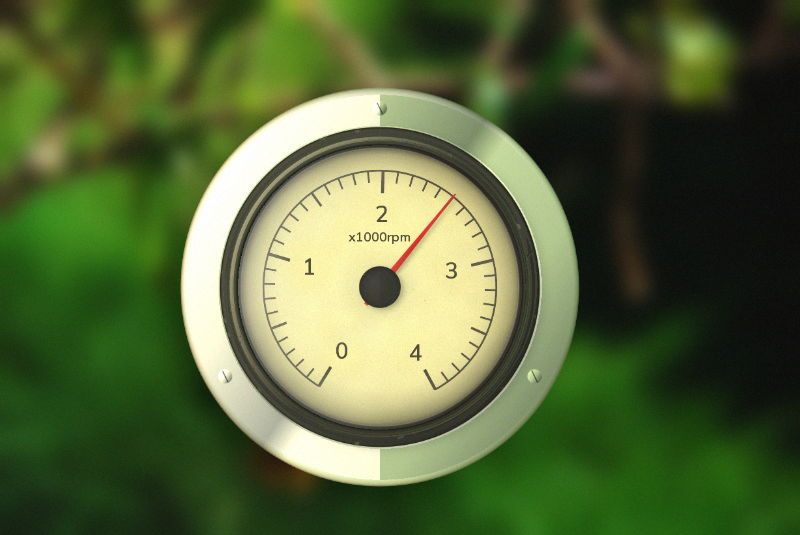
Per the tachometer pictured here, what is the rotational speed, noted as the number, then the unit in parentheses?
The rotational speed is 2500 (rpm)
